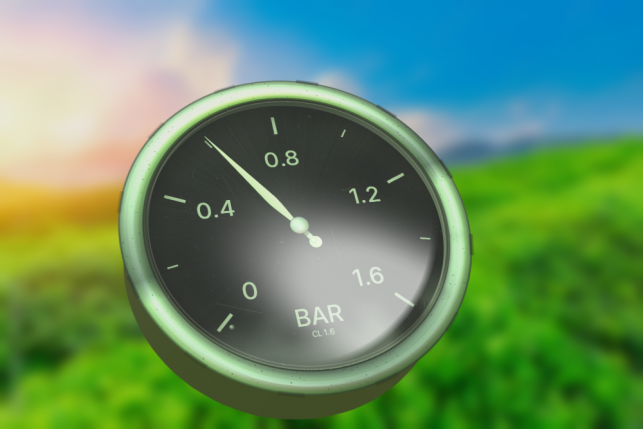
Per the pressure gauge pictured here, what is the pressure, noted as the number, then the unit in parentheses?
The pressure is 0.6 (bar)
